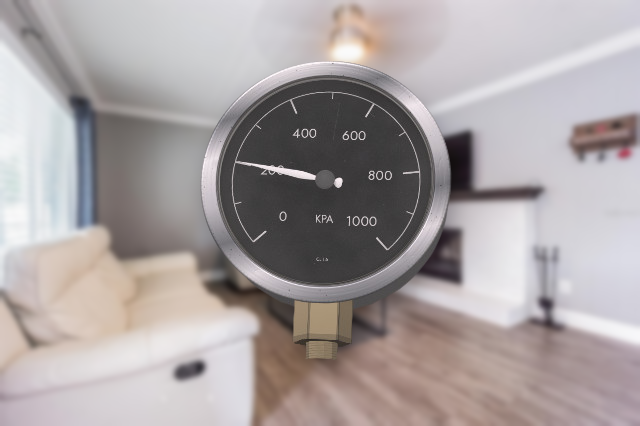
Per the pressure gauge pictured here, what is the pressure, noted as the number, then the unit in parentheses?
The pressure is 200 (kPa)
